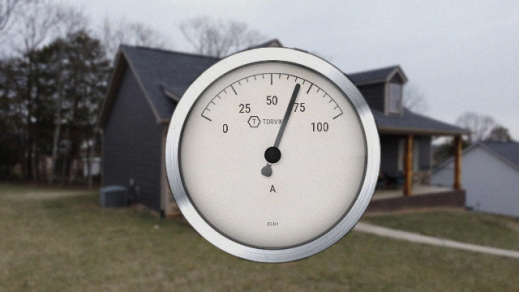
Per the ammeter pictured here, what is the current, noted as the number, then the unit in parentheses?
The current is 67.5 (A)
